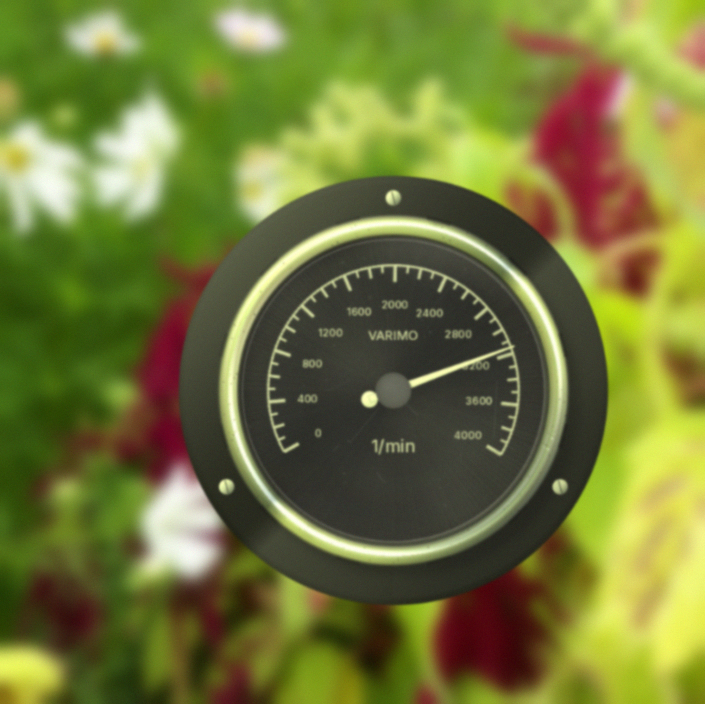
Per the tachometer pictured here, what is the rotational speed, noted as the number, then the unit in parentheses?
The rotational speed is 3150 (rpm)
